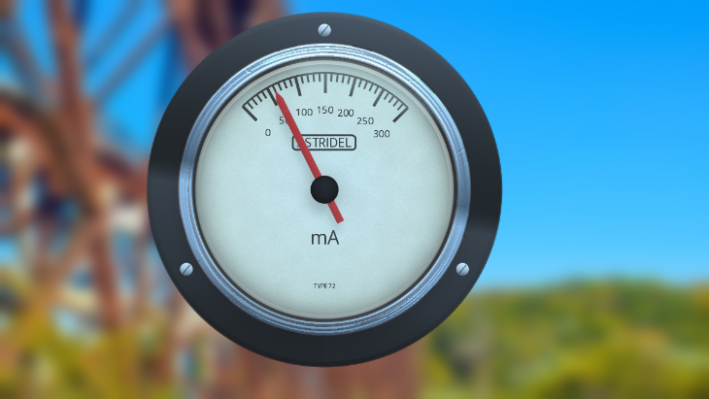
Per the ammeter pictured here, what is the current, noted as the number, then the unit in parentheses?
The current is 60 (mA)
